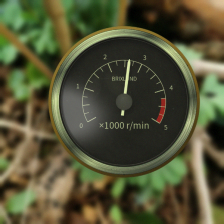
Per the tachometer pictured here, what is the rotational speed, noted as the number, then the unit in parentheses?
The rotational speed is 2625 (rpm)
